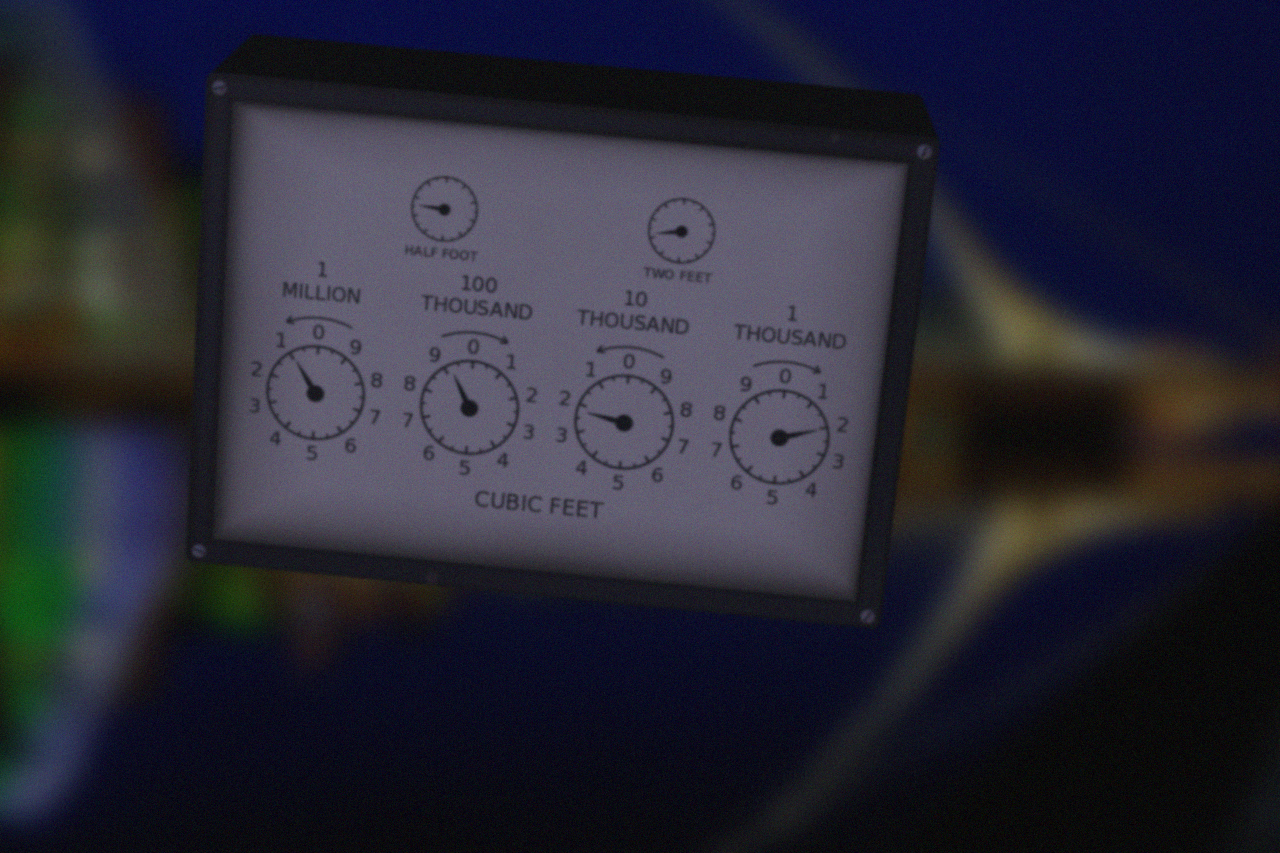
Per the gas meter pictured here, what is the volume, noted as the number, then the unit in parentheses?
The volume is 92200 (ft³)
